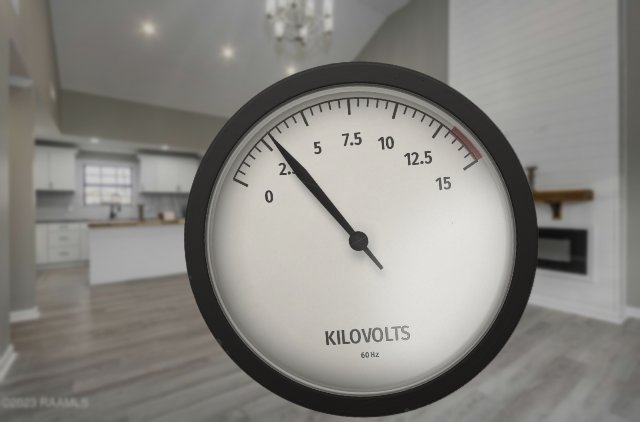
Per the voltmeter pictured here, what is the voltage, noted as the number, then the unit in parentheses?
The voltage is 3 (kV)
